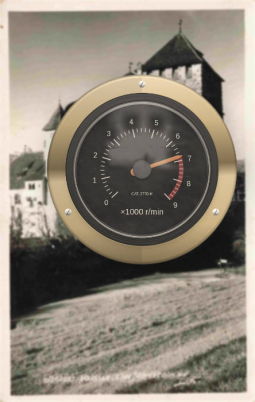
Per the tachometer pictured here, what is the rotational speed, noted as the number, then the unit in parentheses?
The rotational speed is 6800 (rpm)
